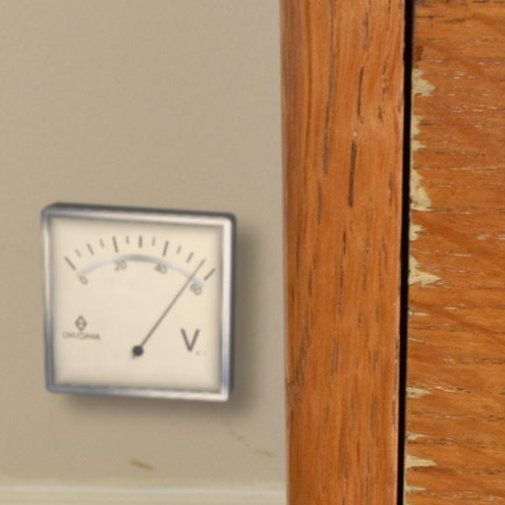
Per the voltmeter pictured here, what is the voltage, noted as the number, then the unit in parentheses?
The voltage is 55 (V)
